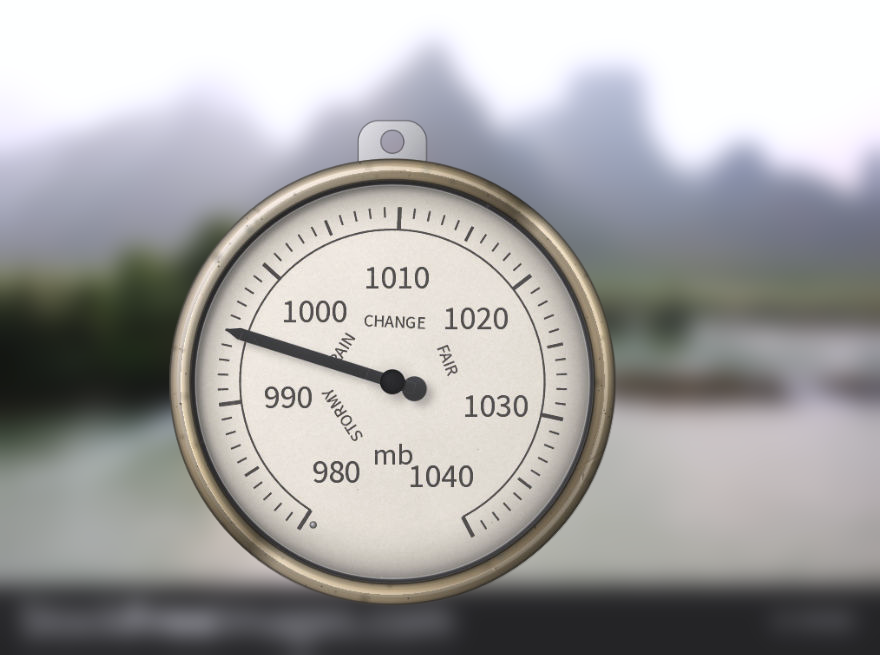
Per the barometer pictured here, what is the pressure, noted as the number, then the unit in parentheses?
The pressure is 995 (mbar)
